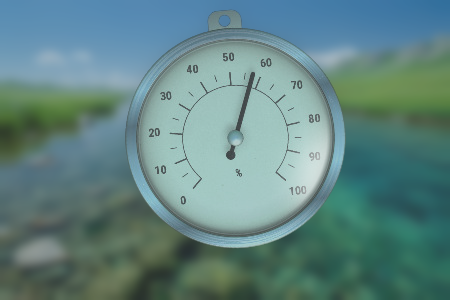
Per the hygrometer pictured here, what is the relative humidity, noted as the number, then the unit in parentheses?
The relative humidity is 57.5 (%)
